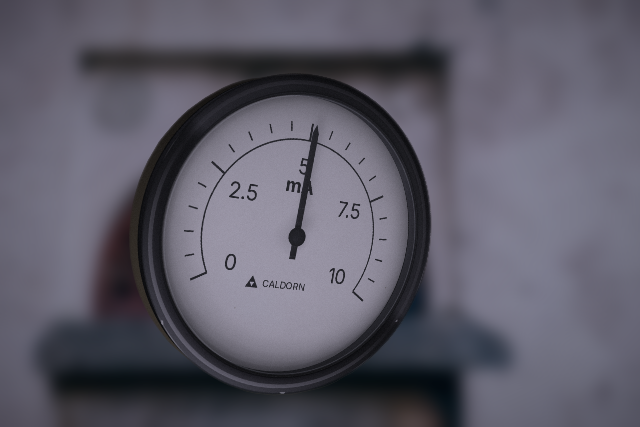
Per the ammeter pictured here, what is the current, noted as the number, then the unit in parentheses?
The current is 5 (mA)
